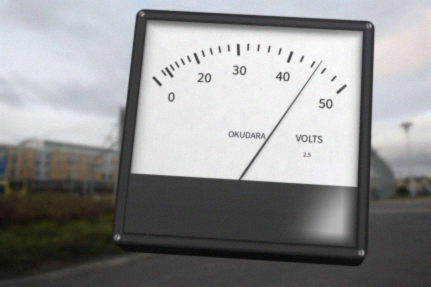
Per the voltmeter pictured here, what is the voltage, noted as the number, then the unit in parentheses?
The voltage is 45 (V)
